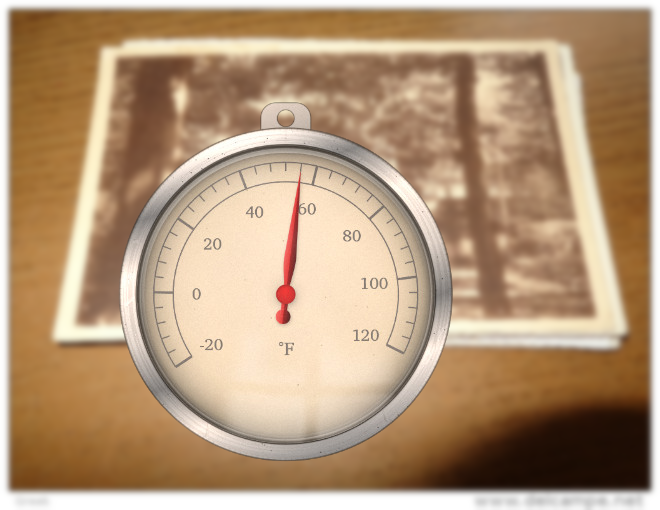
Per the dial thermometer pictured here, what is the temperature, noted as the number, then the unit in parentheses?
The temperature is 56 (°F)
